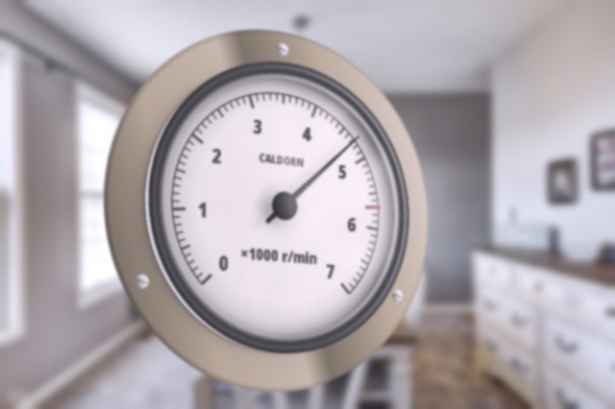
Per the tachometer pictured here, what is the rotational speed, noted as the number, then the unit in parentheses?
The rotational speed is 4700 (rpm)
